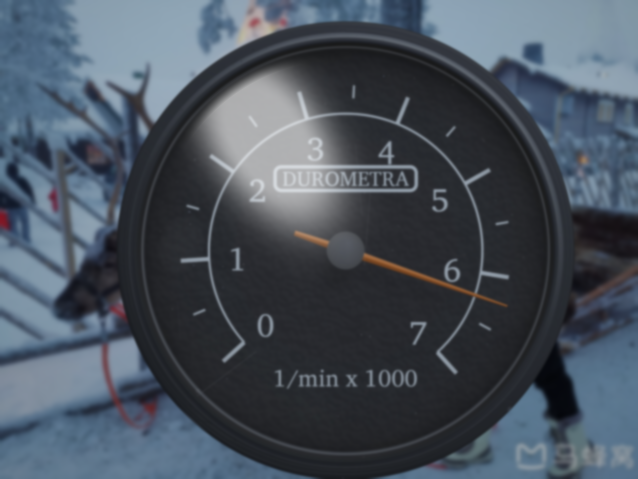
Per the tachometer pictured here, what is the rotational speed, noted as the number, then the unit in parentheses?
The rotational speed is 6250 (rpm)
